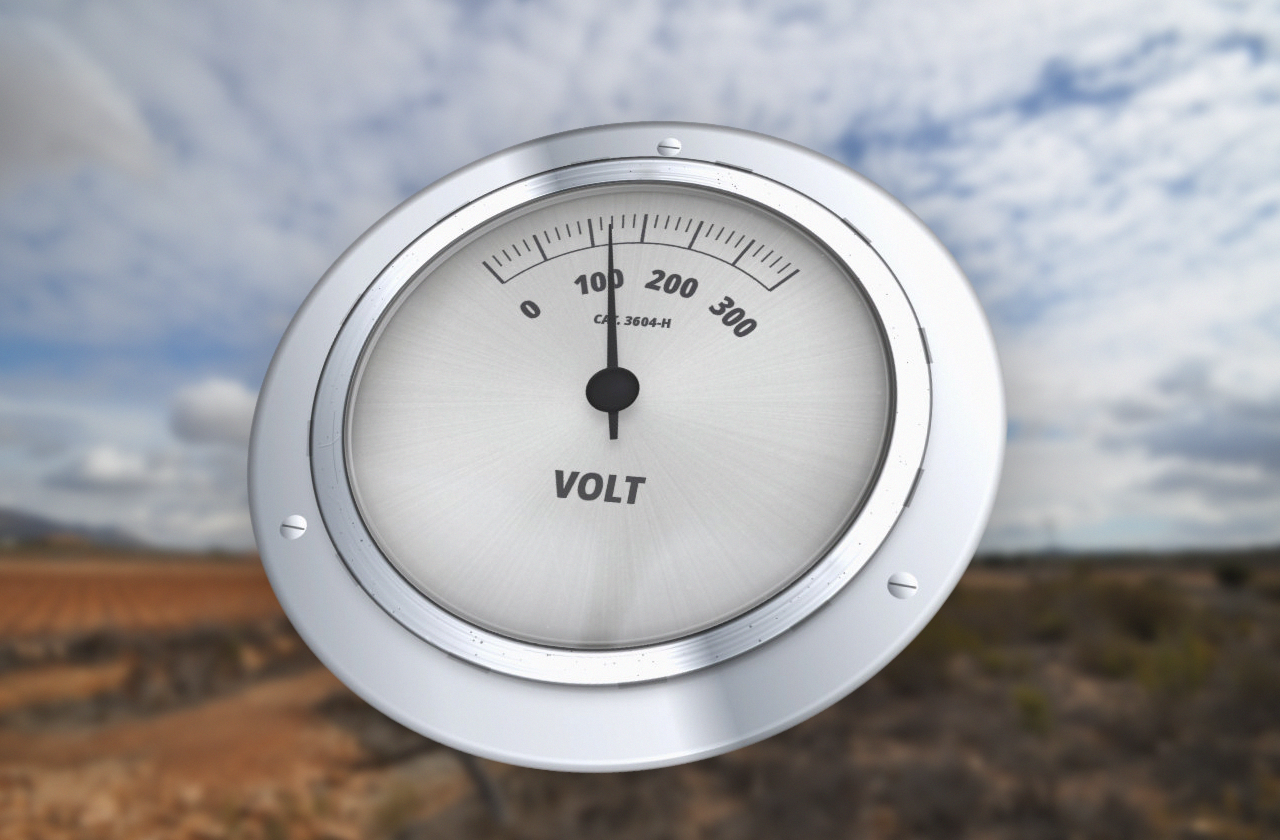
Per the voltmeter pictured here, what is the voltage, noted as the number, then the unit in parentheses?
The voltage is 120 (V)
